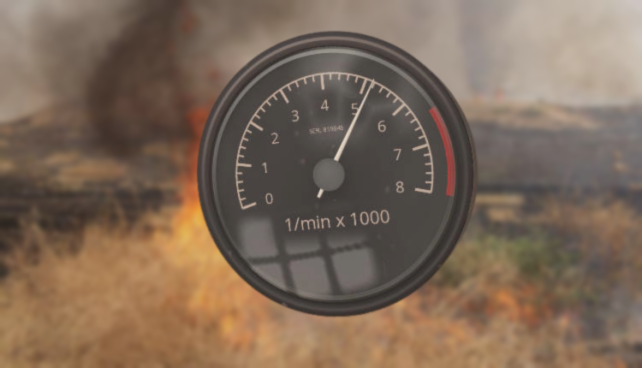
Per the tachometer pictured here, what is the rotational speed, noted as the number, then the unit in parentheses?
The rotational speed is 5200 (rpm)
